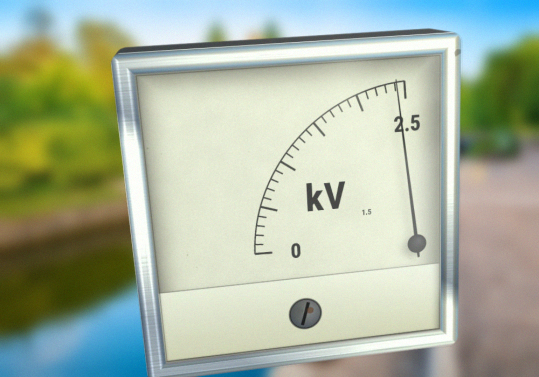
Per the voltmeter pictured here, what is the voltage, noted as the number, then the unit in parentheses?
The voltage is 2.4 (kV)
